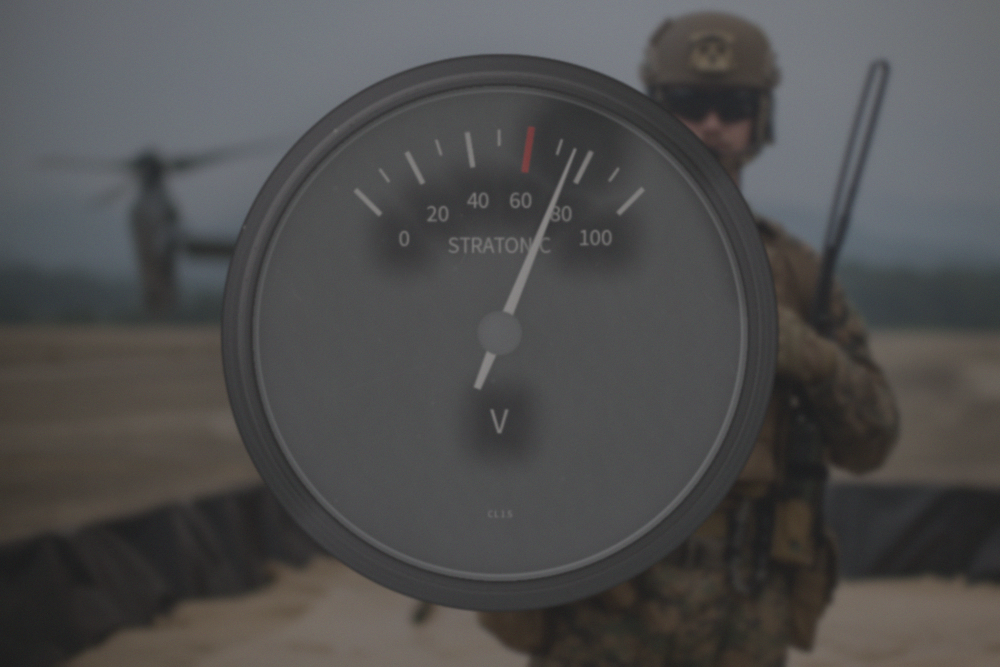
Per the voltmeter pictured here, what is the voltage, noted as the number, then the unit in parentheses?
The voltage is 75 (V)
